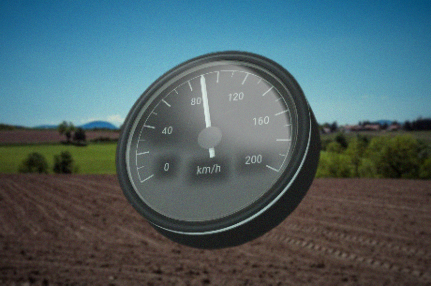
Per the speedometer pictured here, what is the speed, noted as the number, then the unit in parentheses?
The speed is 90 (km/h)
